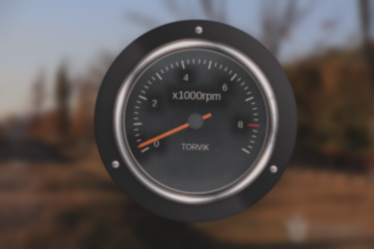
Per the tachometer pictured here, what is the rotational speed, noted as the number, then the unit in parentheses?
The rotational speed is 200 (rpm)
